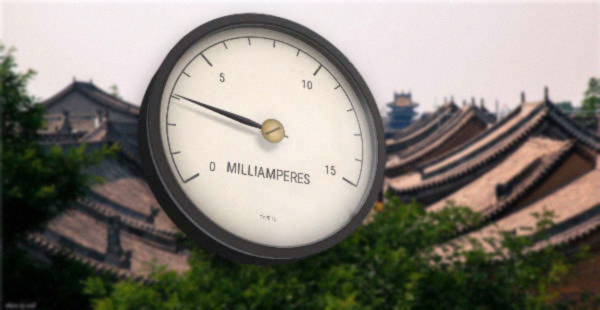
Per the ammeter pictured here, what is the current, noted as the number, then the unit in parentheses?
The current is 3 (mA)
